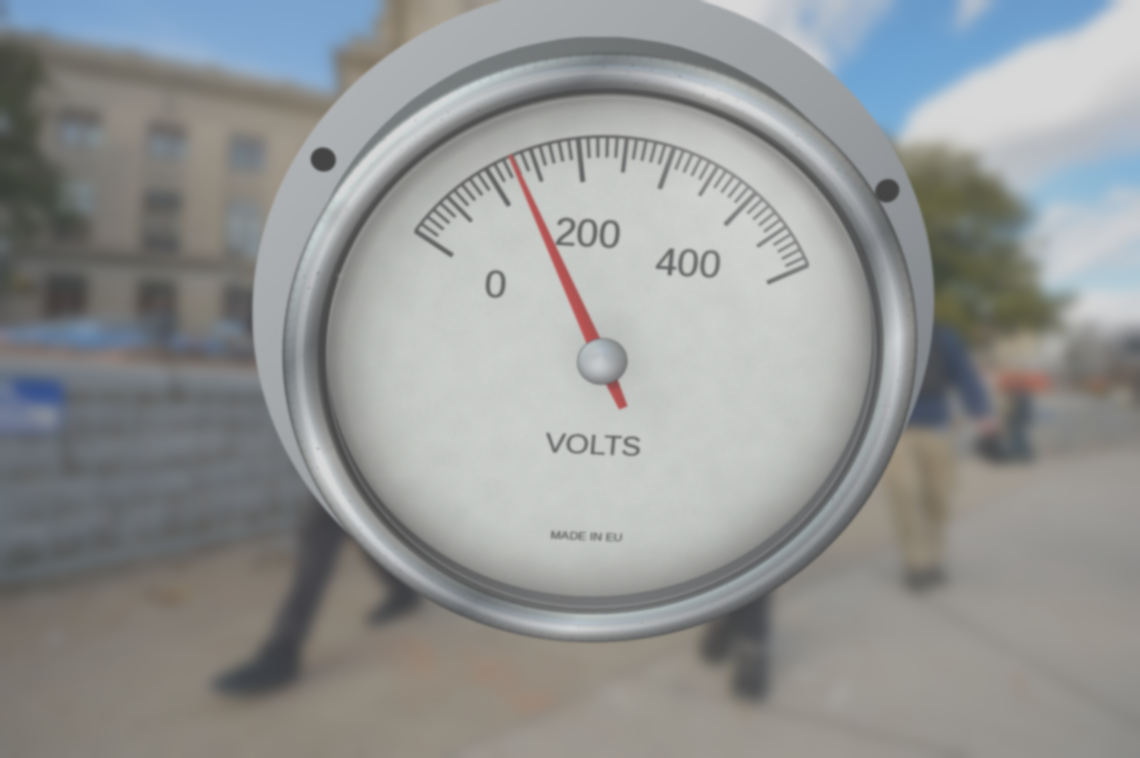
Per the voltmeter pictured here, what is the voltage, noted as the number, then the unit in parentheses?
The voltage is 130 (V)
